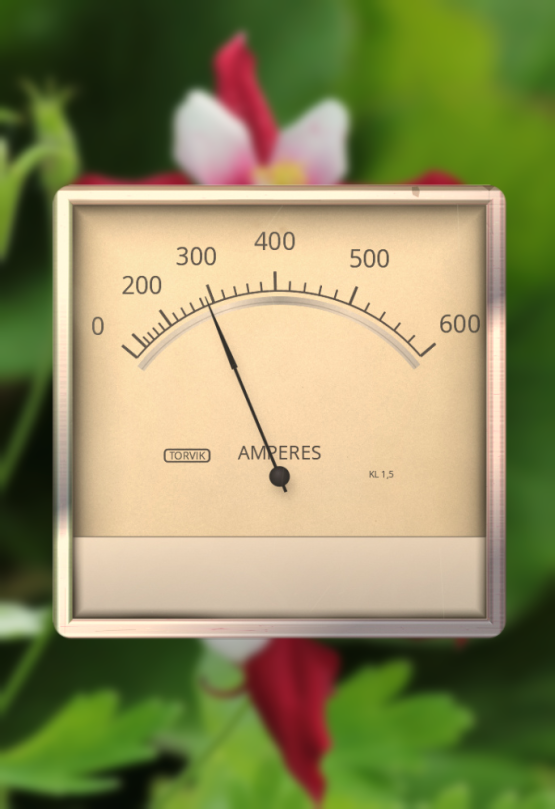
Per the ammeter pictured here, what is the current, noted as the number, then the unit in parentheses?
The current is 290 (A)
